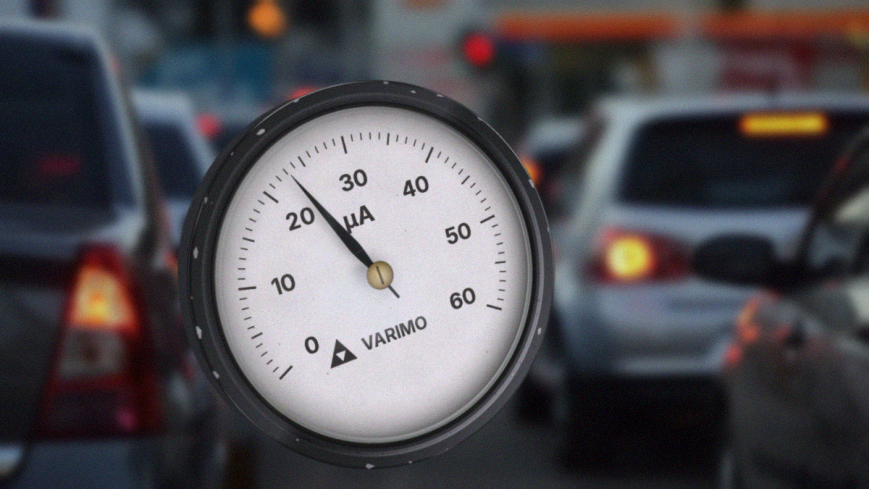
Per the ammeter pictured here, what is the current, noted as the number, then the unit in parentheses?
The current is 23 (µA)
